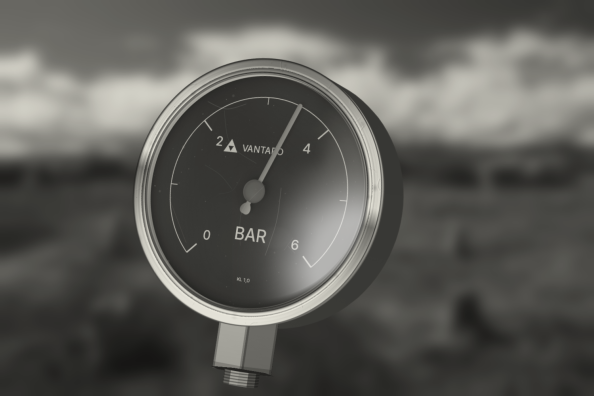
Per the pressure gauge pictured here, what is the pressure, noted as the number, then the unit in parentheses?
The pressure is 3.5 (bar)
